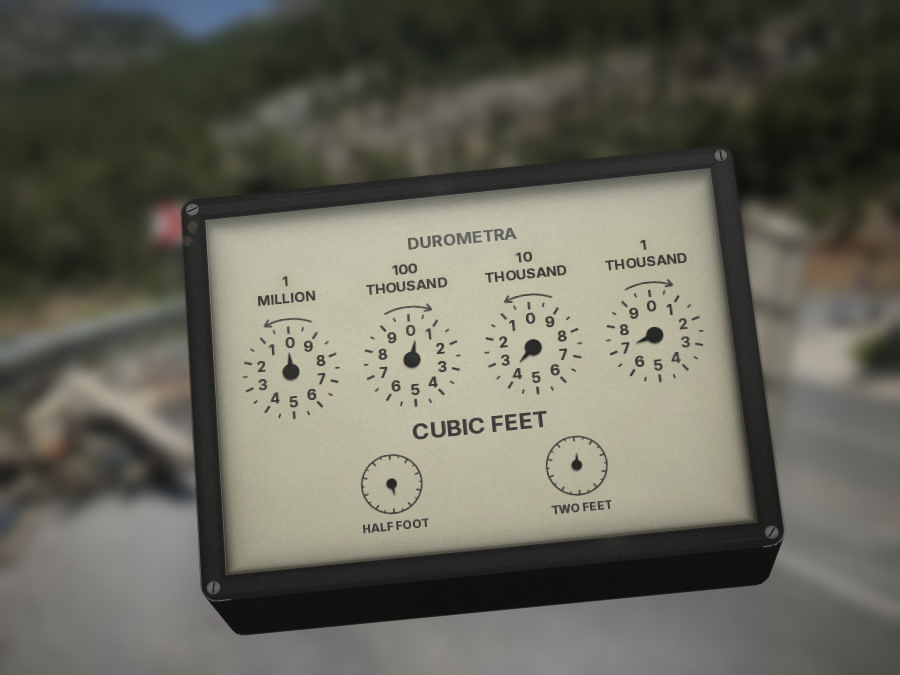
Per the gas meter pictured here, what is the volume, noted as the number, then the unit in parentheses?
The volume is 3700 (ft³)
